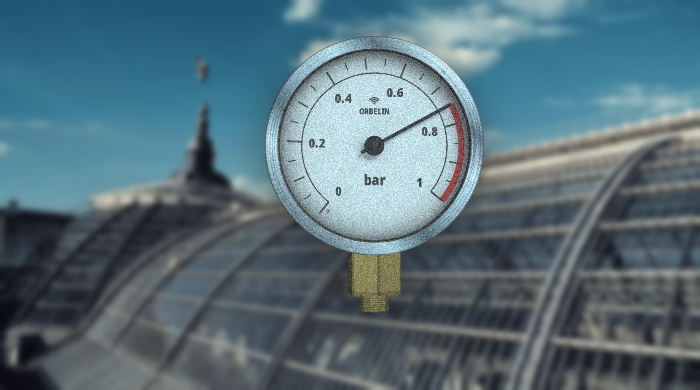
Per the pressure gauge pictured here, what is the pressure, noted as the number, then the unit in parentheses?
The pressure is 0.75 (bar)
